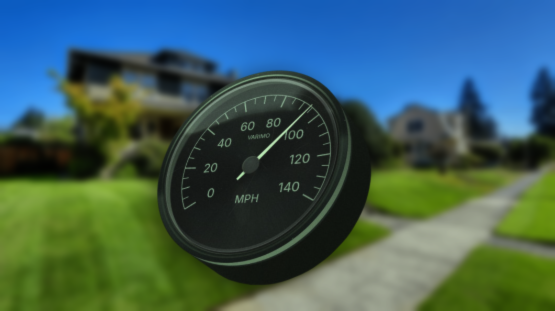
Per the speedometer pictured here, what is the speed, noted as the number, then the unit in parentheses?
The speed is 95 (mph)
